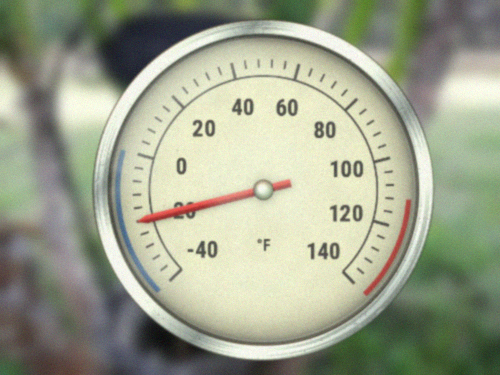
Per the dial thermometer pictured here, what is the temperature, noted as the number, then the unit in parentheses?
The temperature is -20 (°F)
